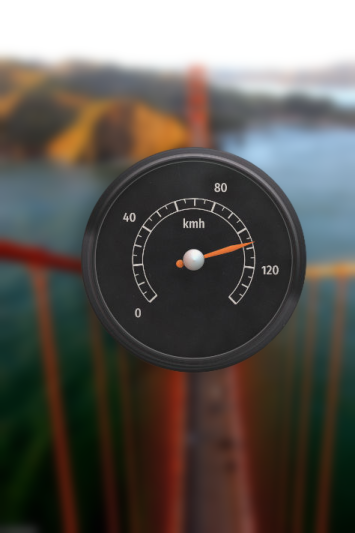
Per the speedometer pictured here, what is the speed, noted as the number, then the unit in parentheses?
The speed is 107.5 (km/h)
